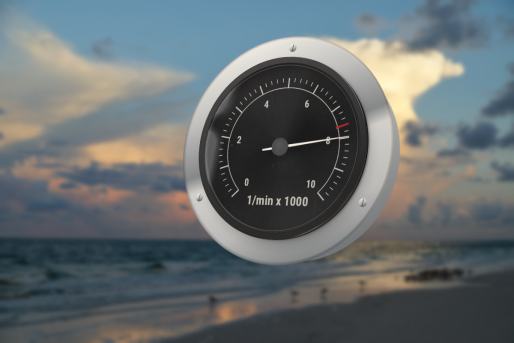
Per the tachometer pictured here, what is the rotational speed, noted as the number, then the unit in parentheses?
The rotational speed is 8000 (rpm)
